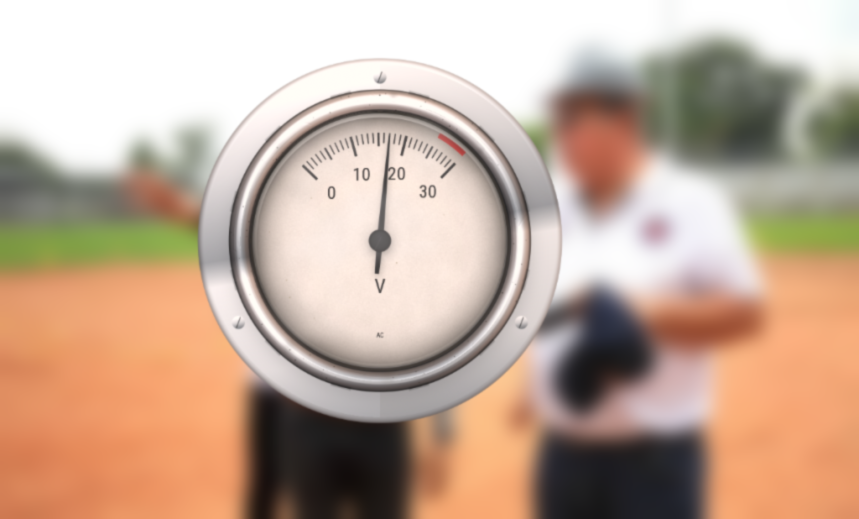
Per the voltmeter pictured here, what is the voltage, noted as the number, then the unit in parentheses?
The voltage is 17 (V)
